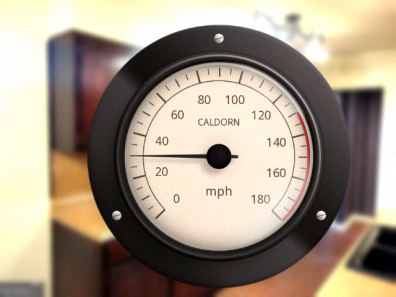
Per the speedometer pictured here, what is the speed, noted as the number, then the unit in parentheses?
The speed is 30 (mph)
